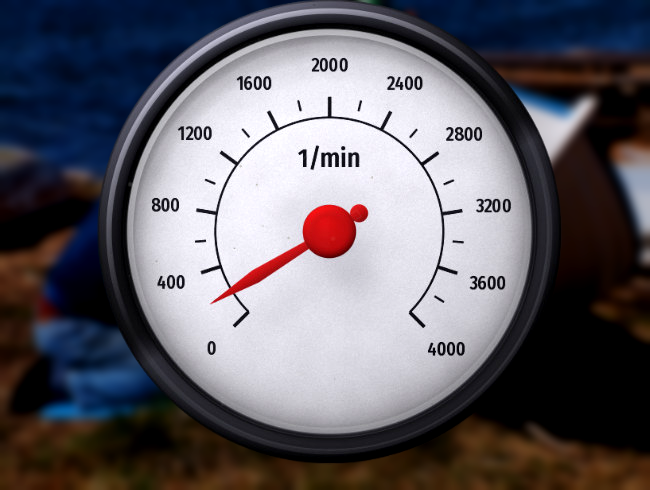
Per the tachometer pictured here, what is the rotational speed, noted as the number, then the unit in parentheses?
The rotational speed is 200 (rpm)
